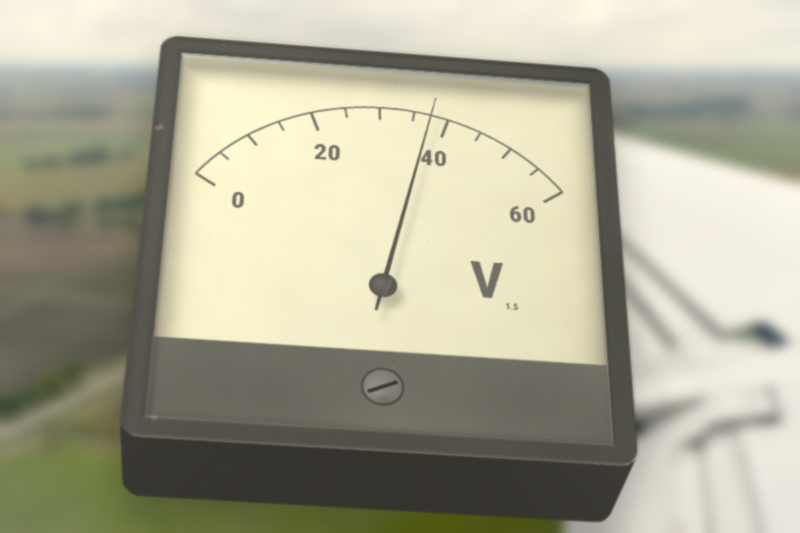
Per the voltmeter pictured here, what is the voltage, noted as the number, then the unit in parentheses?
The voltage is 37.5 (V)
